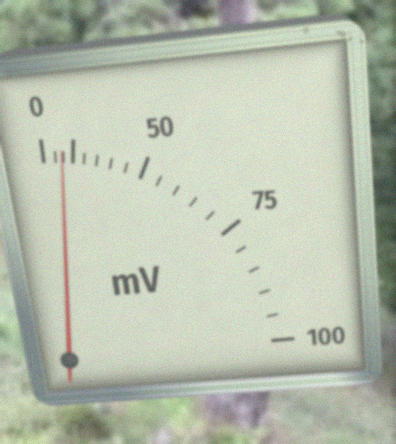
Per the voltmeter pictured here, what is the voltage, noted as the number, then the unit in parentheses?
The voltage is 20 (mV)
